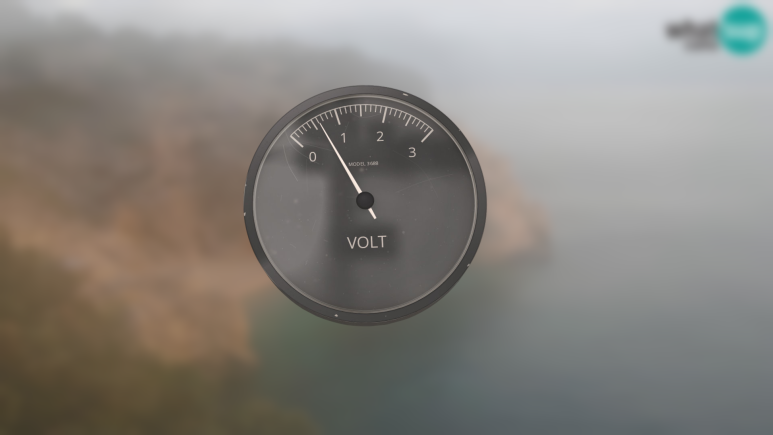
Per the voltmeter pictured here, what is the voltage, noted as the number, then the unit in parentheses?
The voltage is 0.6 (V)
